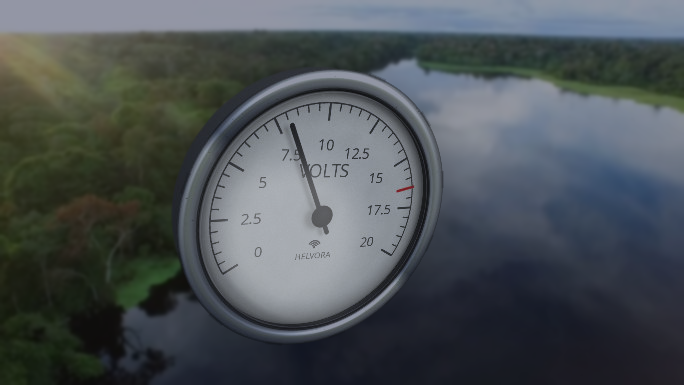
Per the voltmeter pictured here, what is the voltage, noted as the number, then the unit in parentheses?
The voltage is 8 (V)
